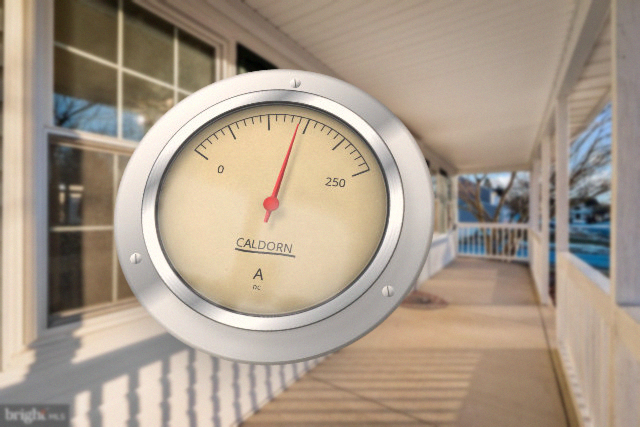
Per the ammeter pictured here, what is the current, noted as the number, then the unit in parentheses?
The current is 140 (A)
